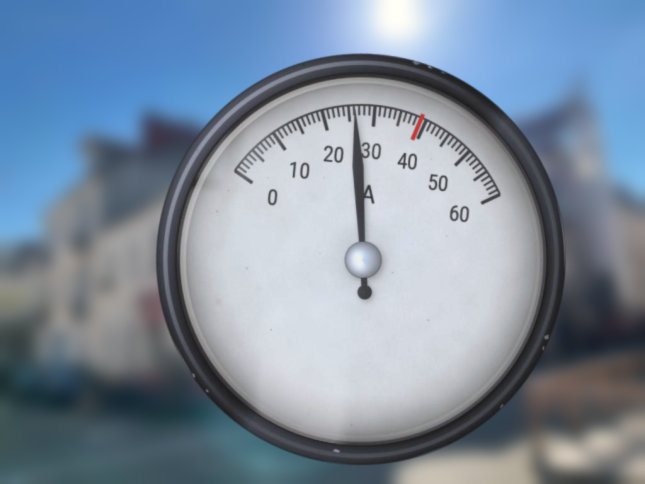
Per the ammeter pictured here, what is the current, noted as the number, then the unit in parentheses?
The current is 26 (A)
